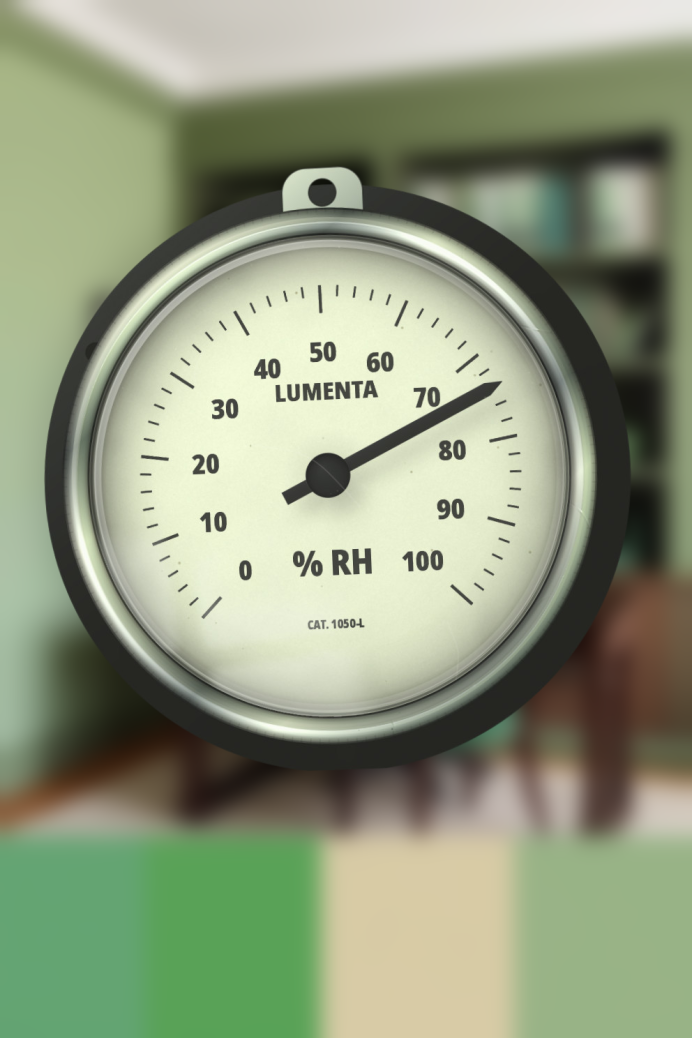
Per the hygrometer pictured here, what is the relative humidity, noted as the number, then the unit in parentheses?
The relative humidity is 74 (%)
